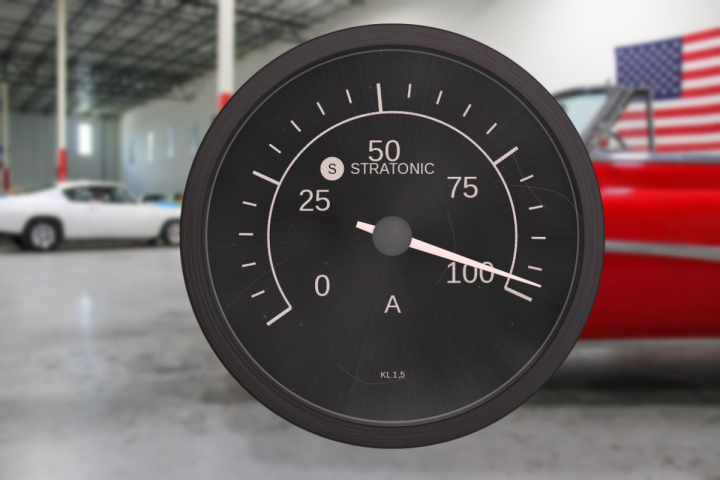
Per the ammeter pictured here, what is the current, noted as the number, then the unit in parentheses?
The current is 97.5 (A)
